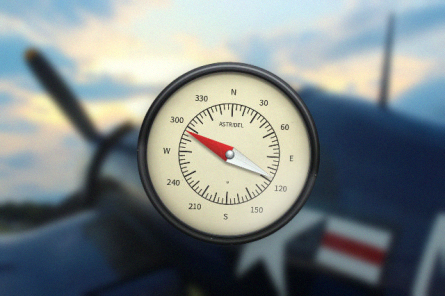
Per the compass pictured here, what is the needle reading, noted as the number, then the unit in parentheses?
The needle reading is 295 (°)
